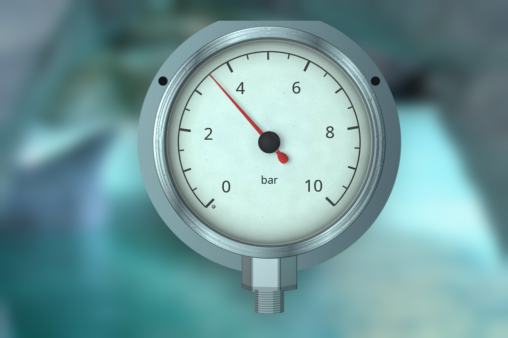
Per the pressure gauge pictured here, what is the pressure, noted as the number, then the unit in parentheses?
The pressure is 3.5 (bar)
